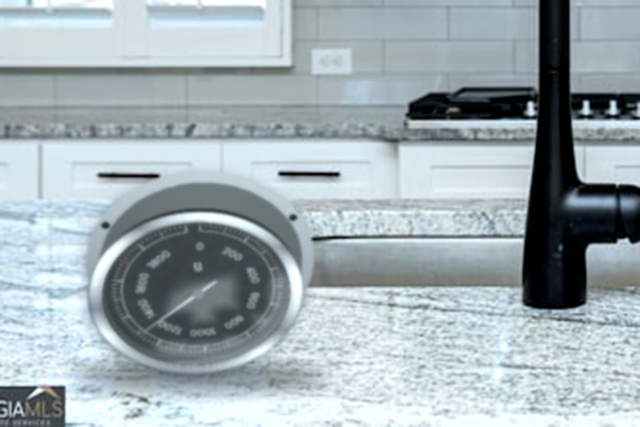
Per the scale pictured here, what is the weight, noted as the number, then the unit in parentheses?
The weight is 1300 (g)
